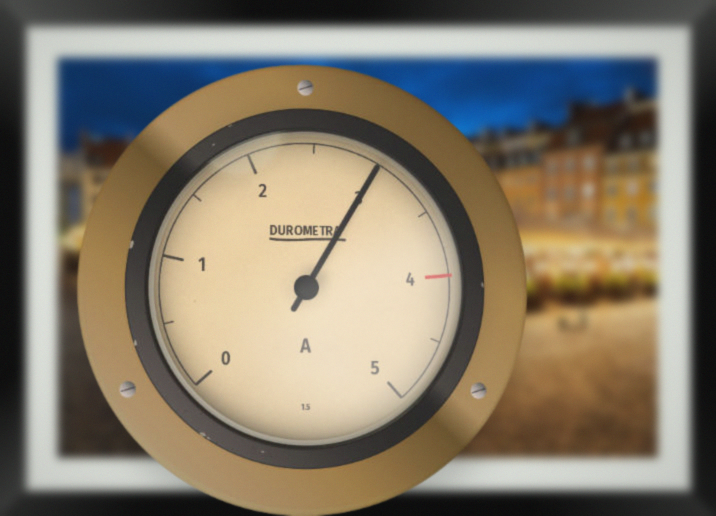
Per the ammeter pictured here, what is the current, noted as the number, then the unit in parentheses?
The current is 3 (A)
